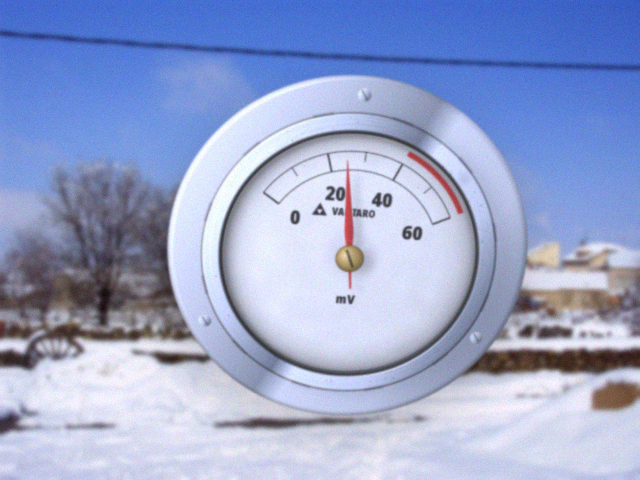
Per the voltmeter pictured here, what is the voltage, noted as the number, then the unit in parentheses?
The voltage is 25 (mV)
